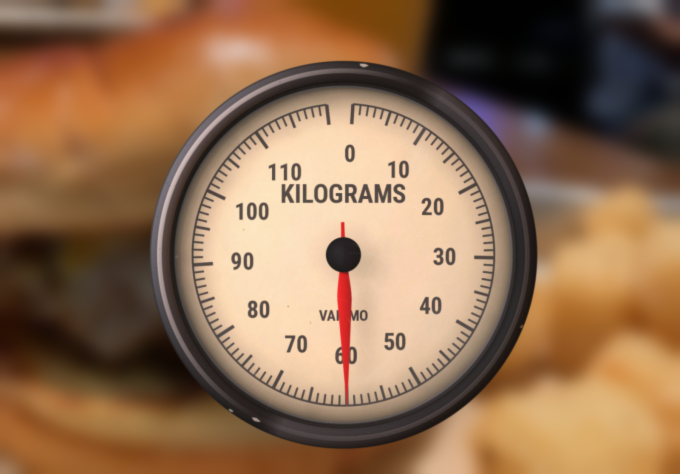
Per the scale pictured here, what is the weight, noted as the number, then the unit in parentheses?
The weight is 60 (kg)
